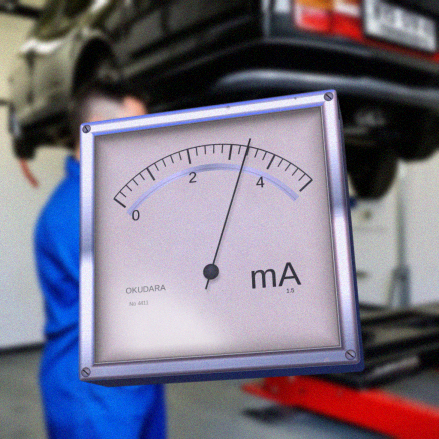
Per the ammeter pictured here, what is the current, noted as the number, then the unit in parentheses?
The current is 3.4 (mA)
